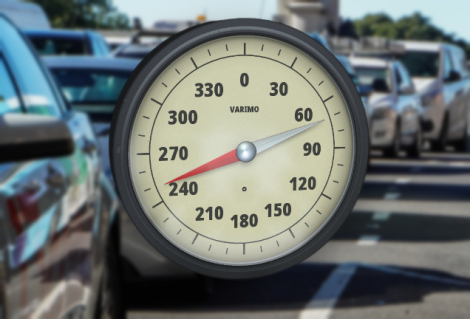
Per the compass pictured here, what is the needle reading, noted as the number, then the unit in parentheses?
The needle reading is 250 (°)
